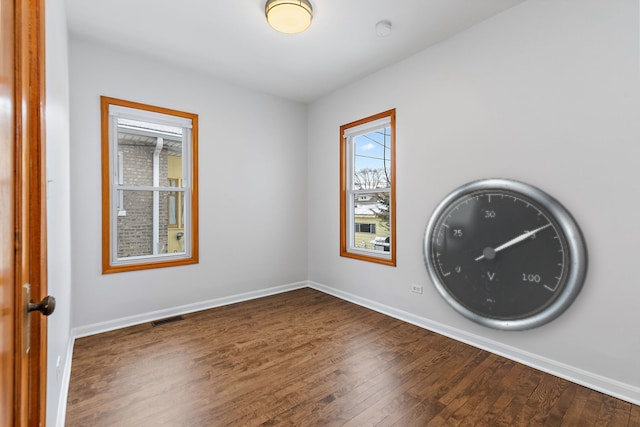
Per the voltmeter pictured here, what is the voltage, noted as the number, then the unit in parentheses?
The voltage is 75 (V)
